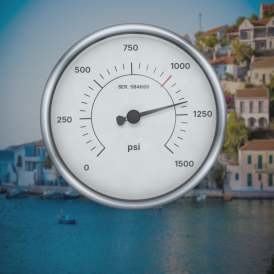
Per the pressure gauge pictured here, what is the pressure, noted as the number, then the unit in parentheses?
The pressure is 1175 (psi)
